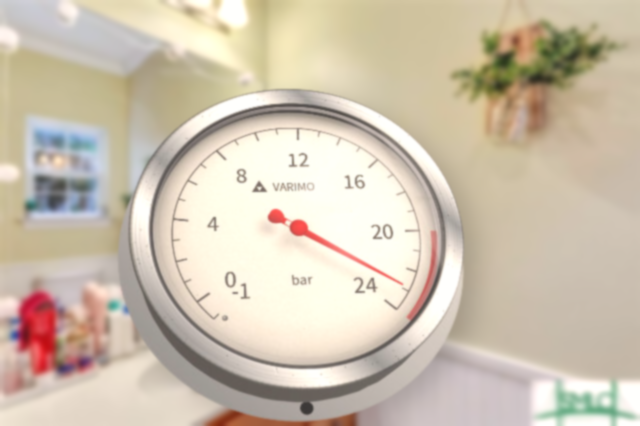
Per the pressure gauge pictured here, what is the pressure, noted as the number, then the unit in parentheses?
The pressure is 23 (bar)
